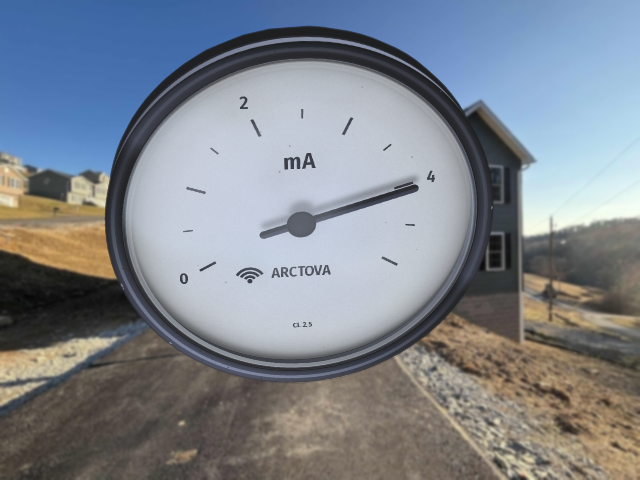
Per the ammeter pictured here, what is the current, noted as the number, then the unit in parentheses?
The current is 4 (mA)
